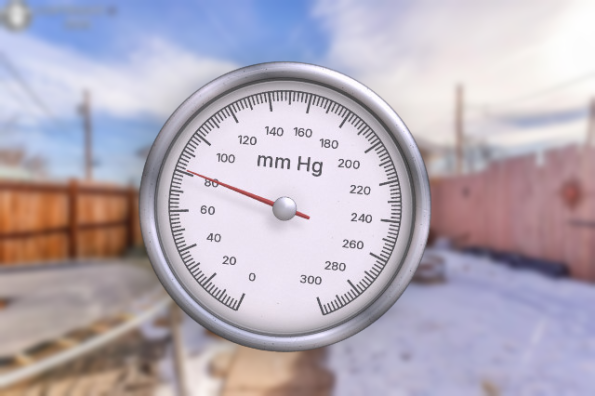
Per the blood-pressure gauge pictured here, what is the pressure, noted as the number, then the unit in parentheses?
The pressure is 82 (mmHg)
